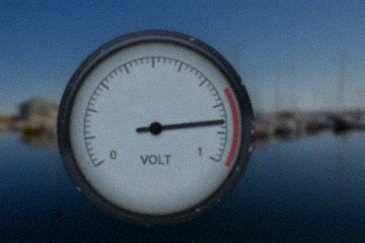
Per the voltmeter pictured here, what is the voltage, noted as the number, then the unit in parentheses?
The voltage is 0.86 (V)
